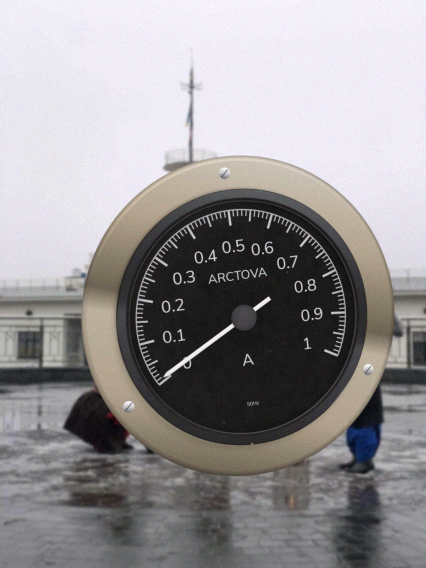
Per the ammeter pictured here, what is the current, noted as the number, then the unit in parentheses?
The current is 0.01 (A)
